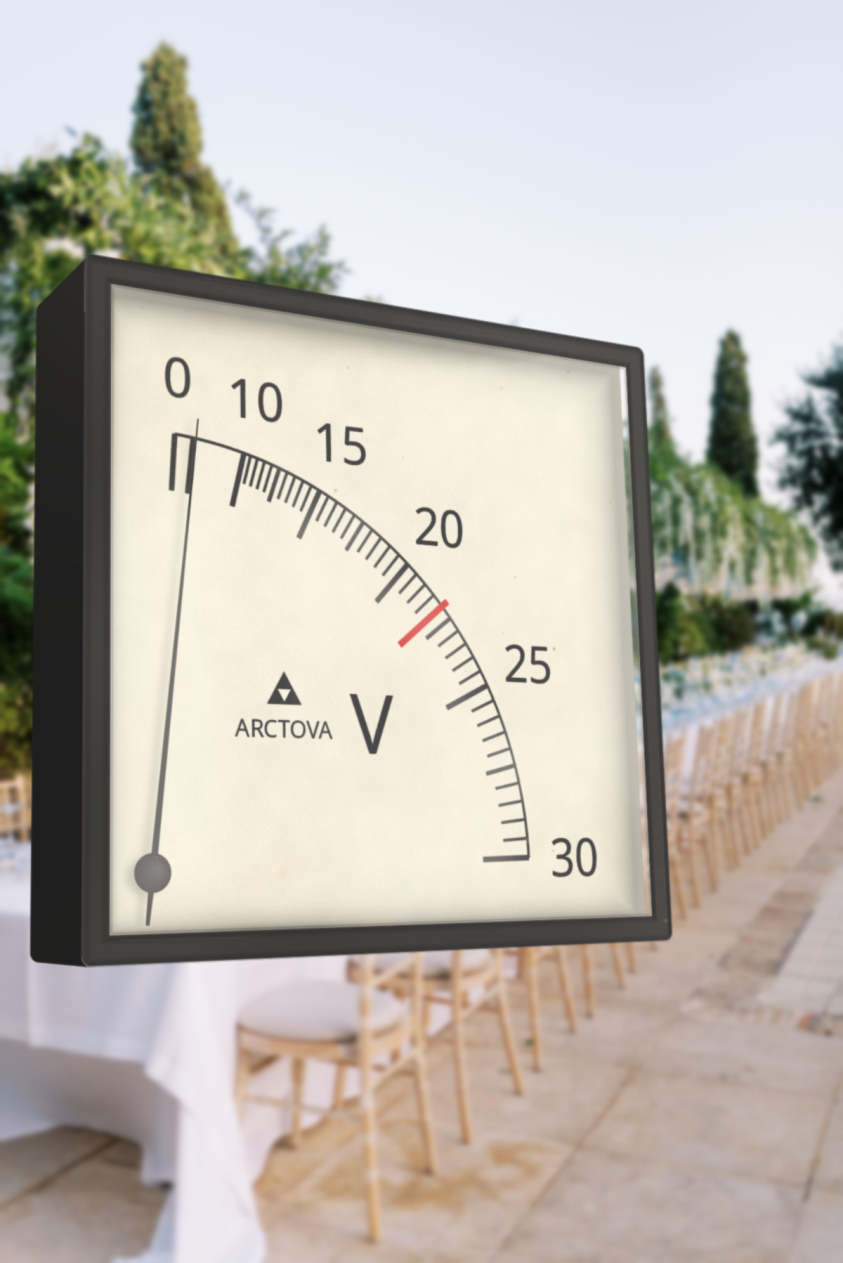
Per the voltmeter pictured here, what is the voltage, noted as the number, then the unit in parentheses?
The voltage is 5 (V)
